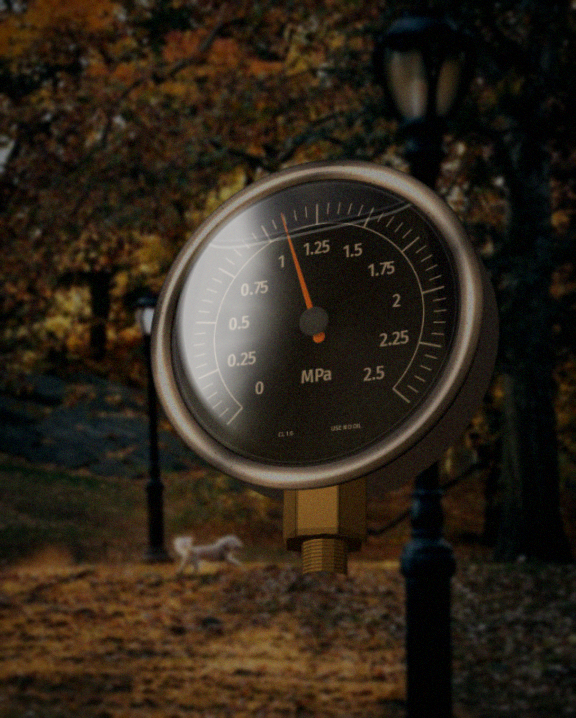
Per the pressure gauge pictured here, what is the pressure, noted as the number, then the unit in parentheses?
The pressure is 1.1 (MPa)
